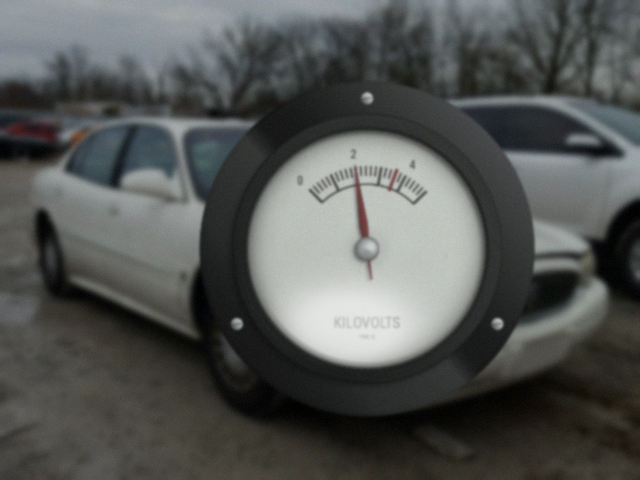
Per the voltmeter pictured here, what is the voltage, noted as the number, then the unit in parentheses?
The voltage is 2 (kV)
